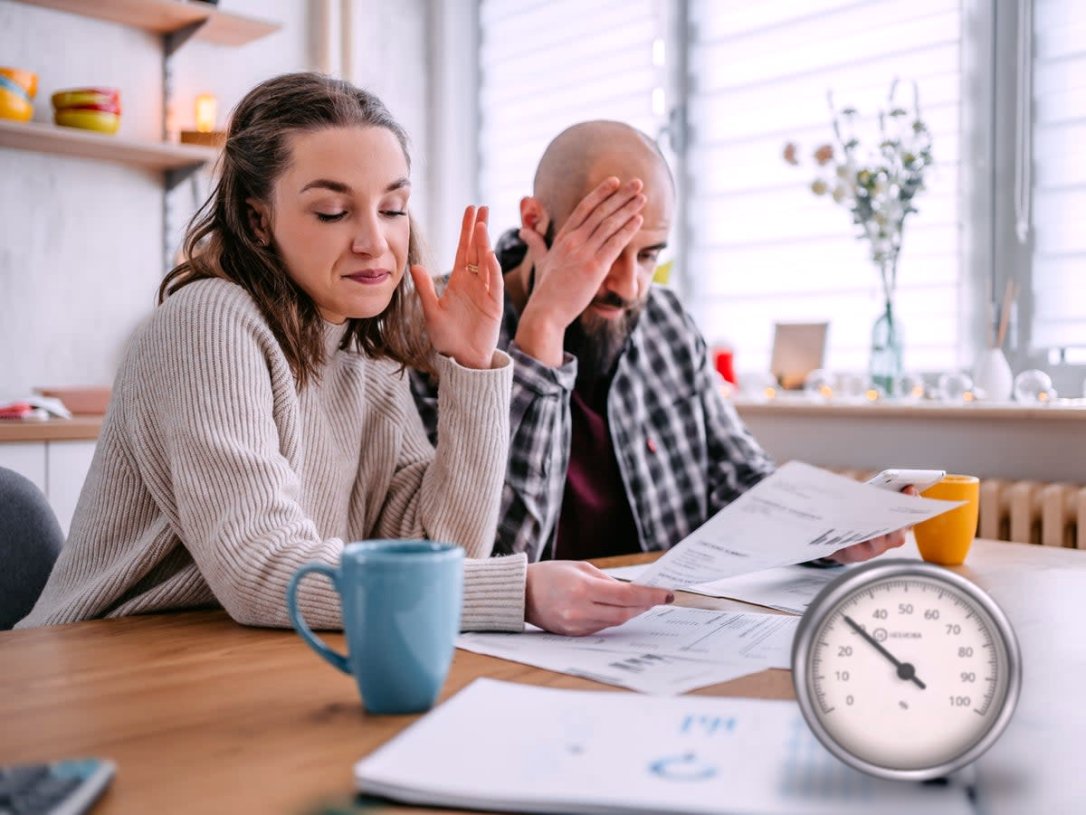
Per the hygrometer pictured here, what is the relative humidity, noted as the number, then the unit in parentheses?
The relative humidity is 30 (%)
